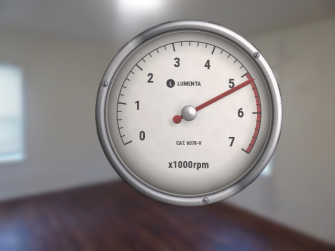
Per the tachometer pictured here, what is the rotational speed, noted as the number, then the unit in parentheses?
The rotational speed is 5200 (rpm)
